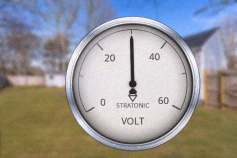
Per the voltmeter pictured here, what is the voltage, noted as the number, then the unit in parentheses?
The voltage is 30 (V)
